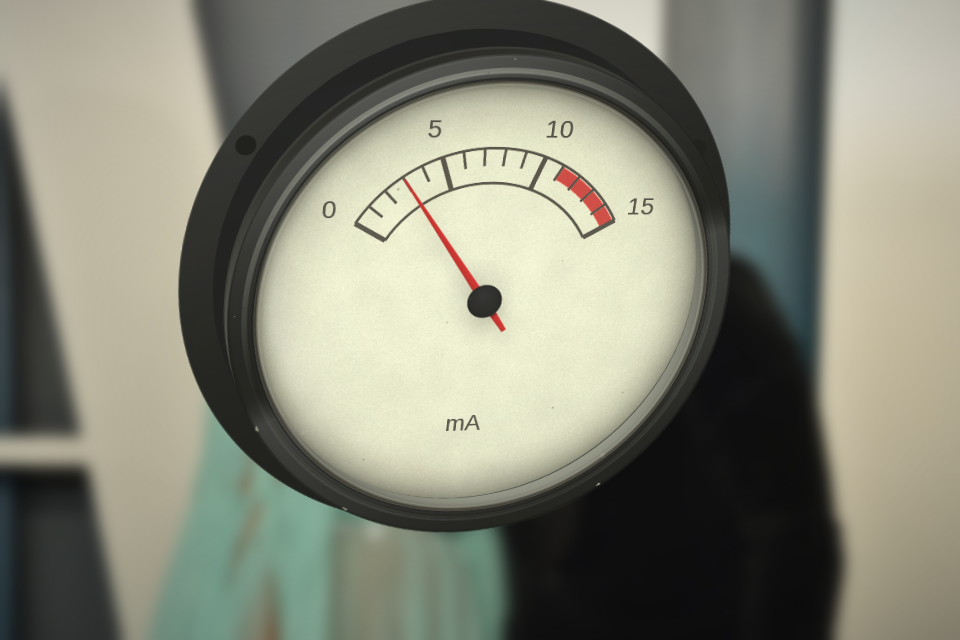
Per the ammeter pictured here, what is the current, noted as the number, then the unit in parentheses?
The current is 3 (mA)
